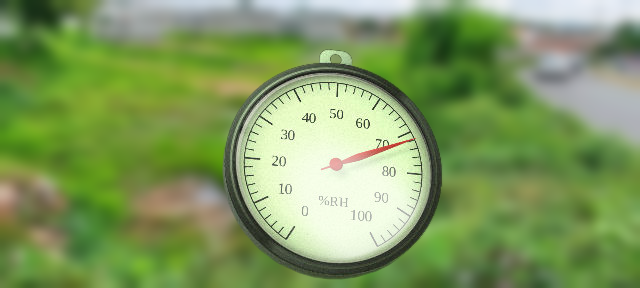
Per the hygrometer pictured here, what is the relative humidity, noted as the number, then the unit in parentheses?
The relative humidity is 72 (%)
